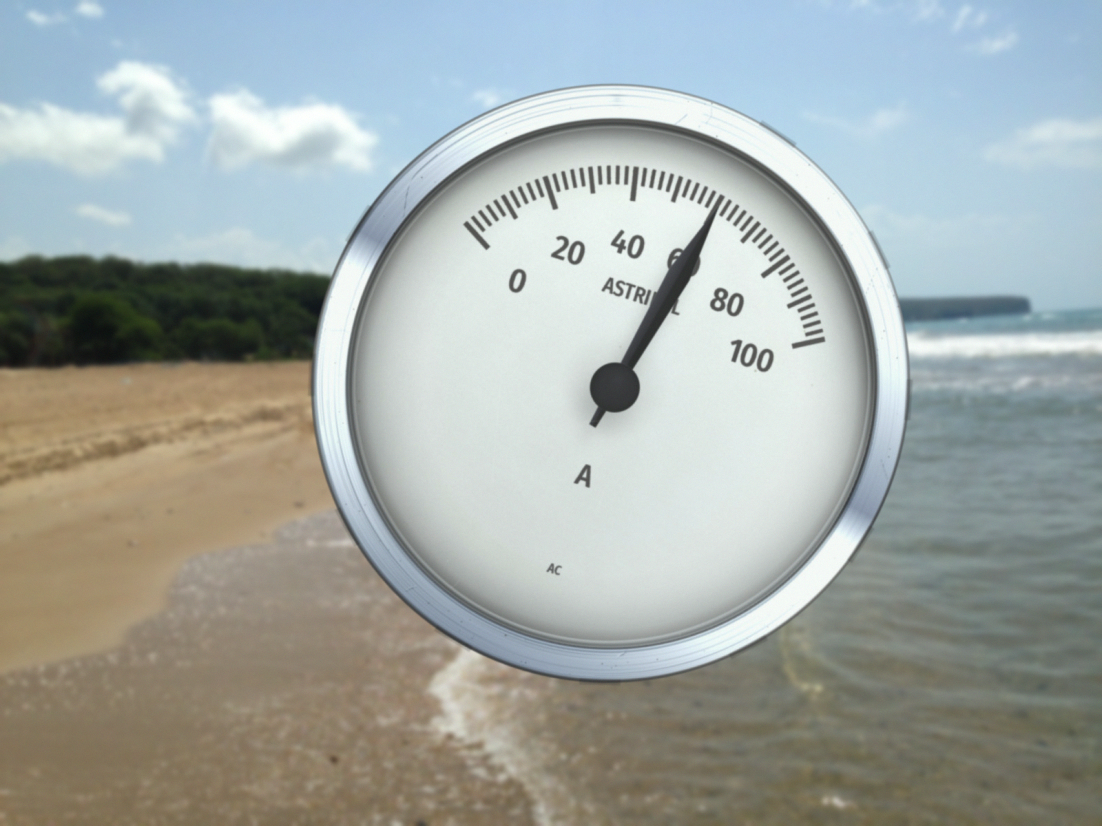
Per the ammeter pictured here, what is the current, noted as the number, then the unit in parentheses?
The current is 60 (A)
